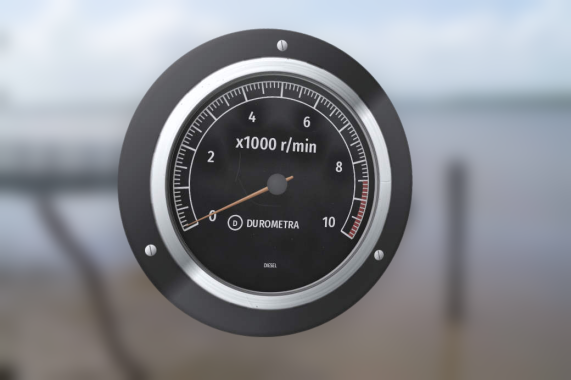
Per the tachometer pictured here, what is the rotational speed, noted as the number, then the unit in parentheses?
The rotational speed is 100 (rpm)
